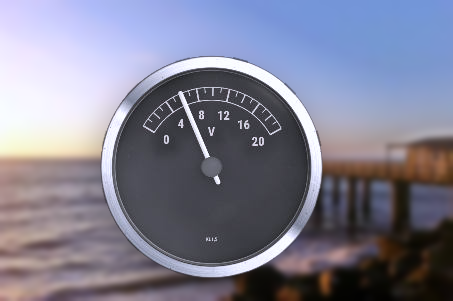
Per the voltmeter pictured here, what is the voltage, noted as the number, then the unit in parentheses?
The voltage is 6 (V)
